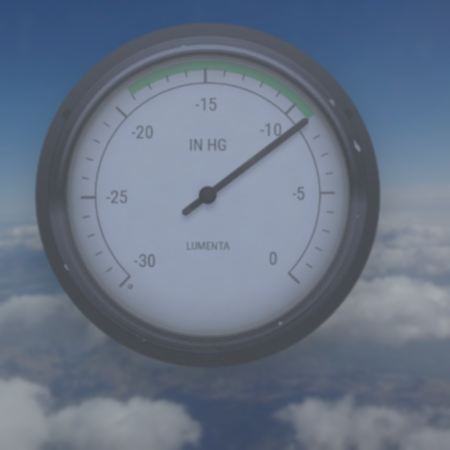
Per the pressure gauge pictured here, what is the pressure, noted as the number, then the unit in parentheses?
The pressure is -9 (inHg)
